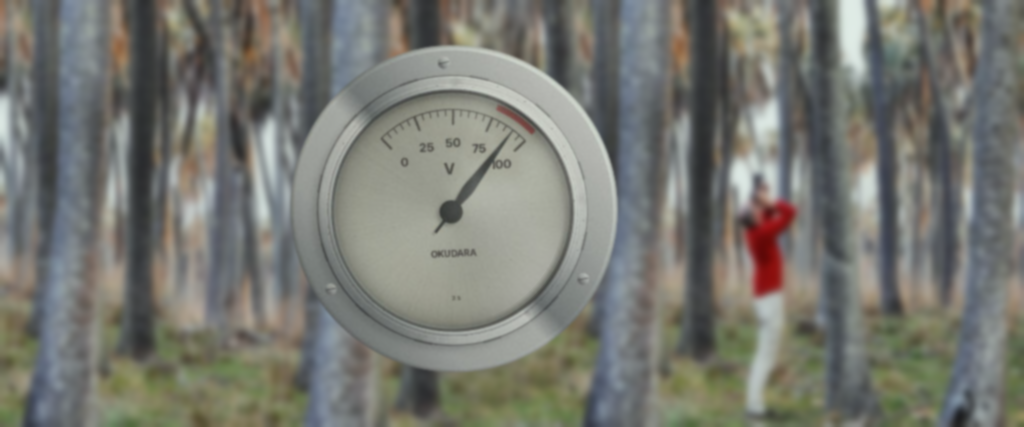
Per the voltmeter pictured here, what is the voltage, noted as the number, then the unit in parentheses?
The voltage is 90 (V)
